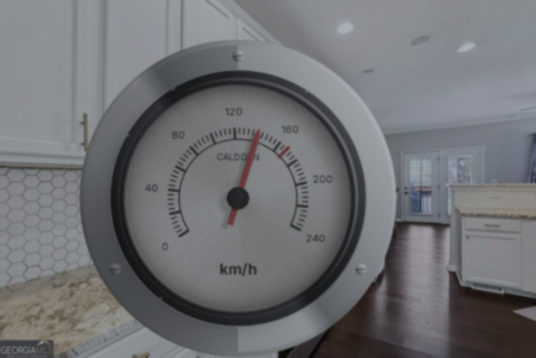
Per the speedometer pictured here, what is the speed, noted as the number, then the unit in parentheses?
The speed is 140 (km/h)
